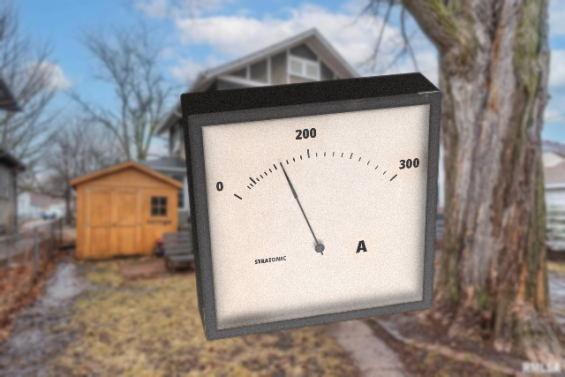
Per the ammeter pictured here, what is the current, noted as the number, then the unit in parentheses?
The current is 160 (A)
